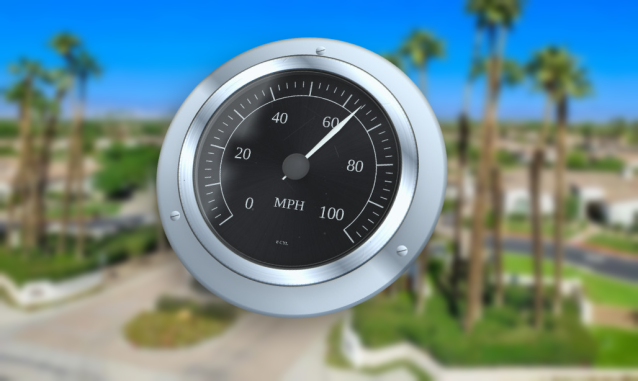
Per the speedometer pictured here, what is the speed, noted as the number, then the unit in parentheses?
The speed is 64 (mph)
